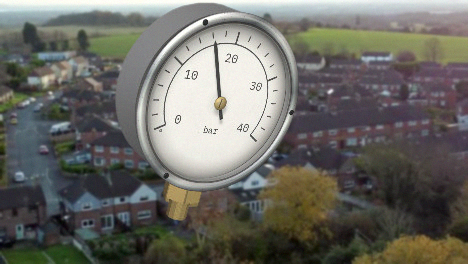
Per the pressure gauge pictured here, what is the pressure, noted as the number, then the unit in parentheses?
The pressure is 16 (bar)
